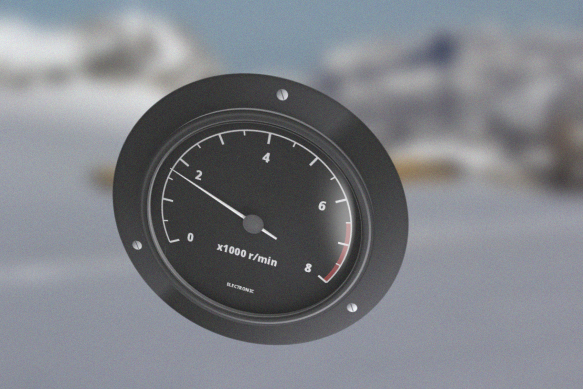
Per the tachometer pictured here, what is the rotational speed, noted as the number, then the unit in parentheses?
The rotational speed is 1750 (rpm)
